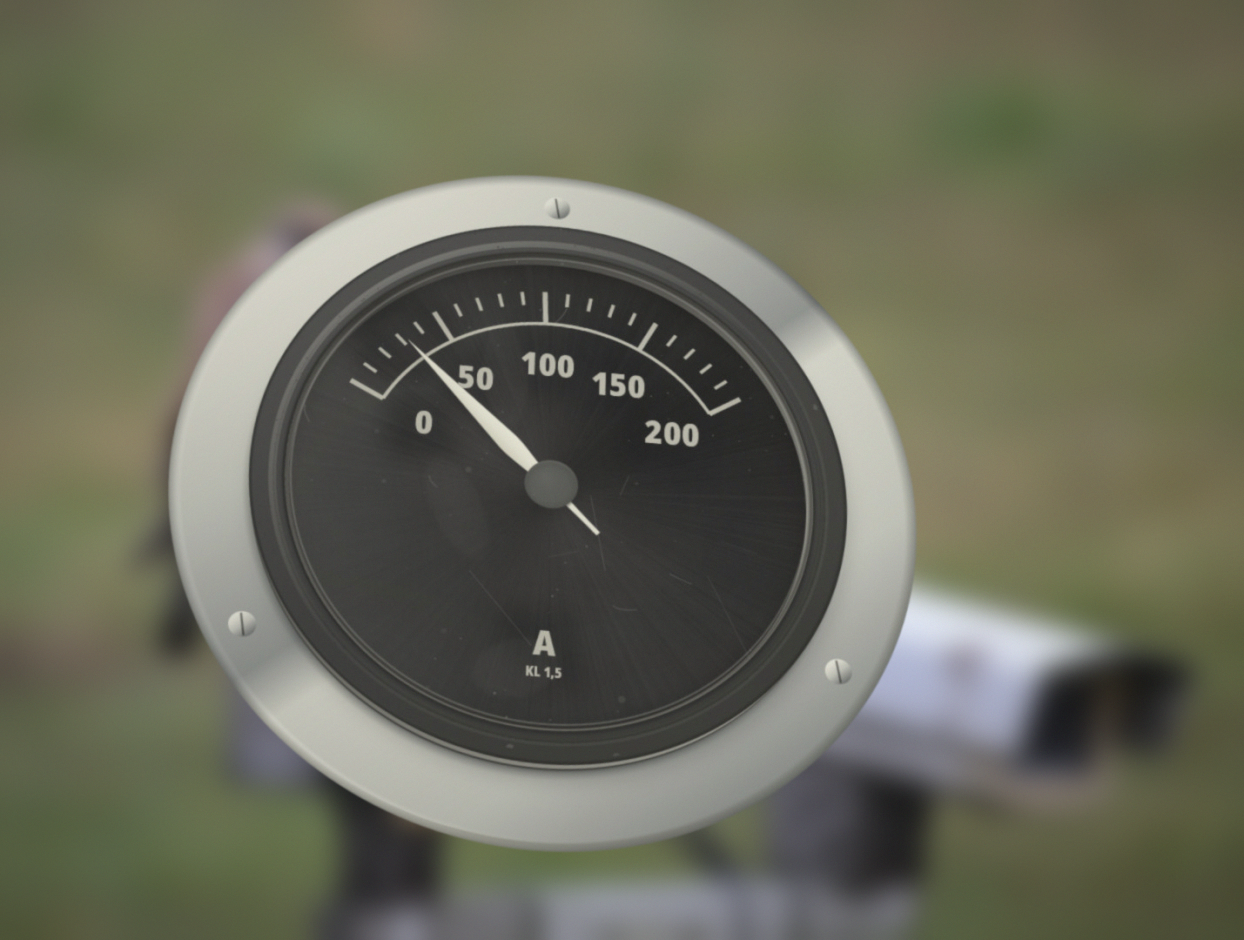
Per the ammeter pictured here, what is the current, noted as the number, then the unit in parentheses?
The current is 30 (A)
